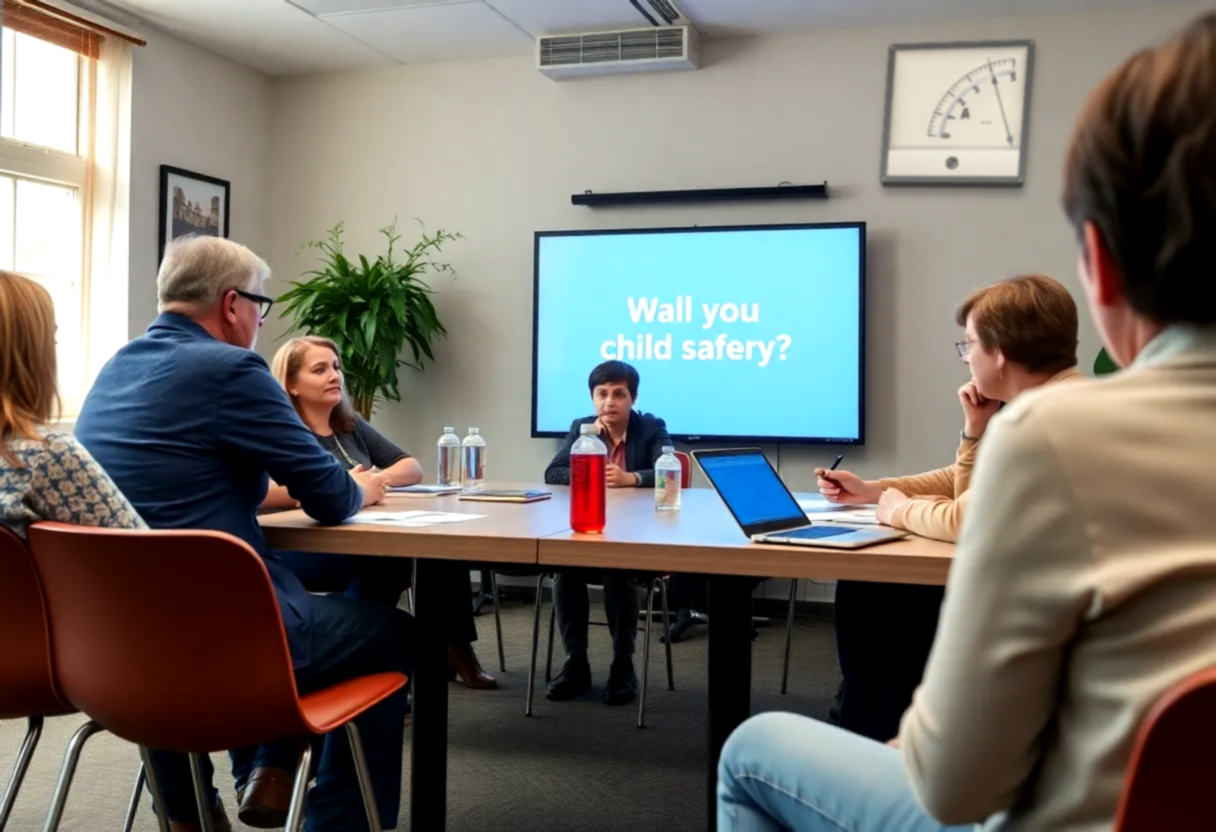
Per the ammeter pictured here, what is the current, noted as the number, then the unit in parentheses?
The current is 4 (A)
